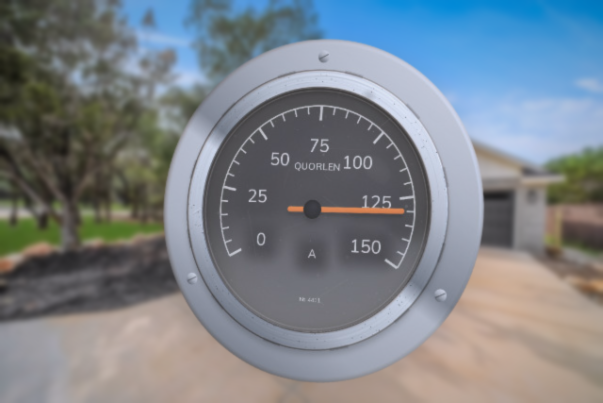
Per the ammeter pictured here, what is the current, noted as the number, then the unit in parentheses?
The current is 130 (A)
